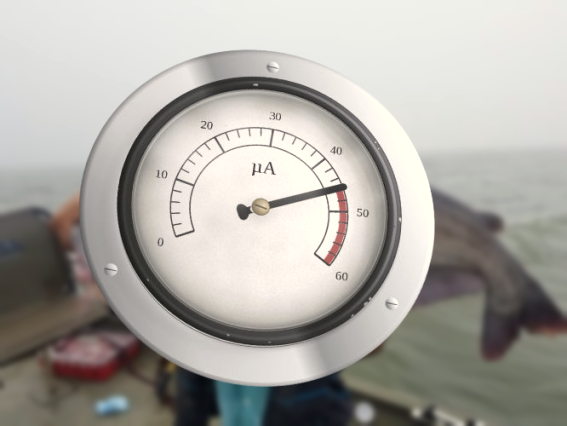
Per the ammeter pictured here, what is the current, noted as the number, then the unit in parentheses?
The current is 46 (µA)
